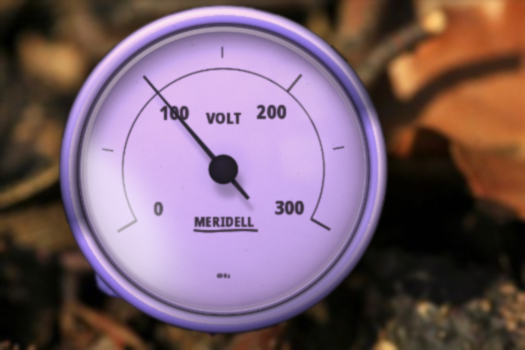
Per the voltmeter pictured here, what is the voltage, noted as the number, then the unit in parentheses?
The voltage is 100 (V)
